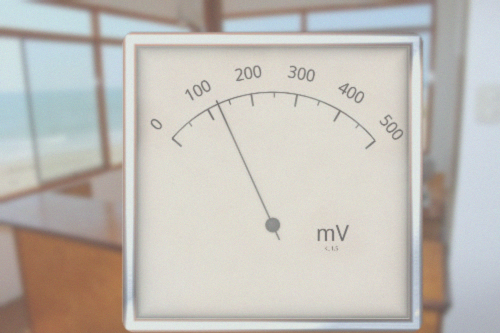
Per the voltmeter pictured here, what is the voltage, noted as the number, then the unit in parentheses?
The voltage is 125 (mV)
